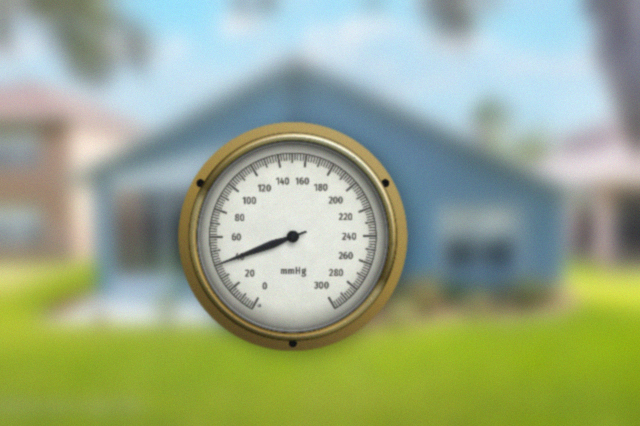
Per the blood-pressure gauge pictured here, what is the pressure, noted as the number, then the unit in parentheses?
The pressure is 40 (mmHg)
